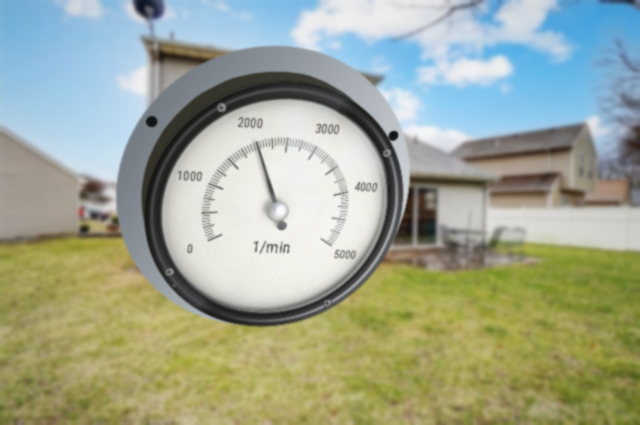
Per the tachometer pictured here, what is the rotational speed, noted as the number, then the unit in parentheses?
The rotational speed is 2000 (rpm)
